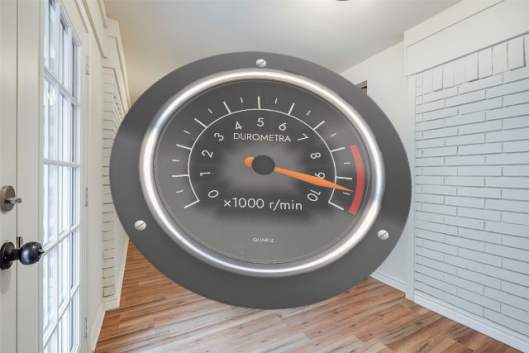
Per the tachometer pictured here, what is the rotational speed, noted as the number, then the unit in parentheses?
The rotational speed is 9500 (rpm)
